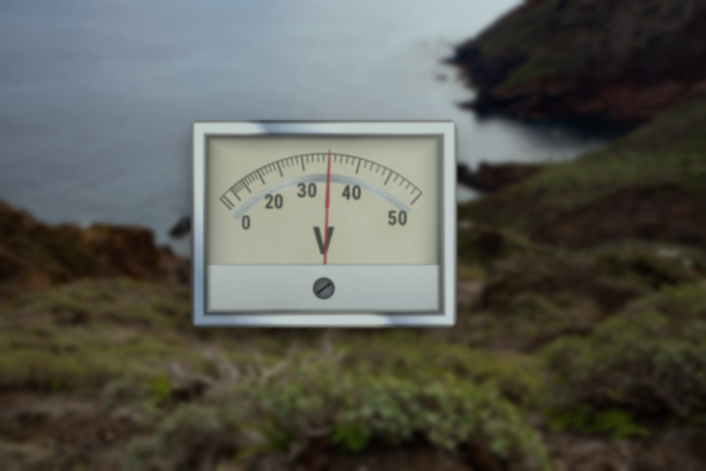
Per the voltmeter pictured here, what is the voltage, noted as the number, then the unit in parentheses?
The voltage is 35 (V)
